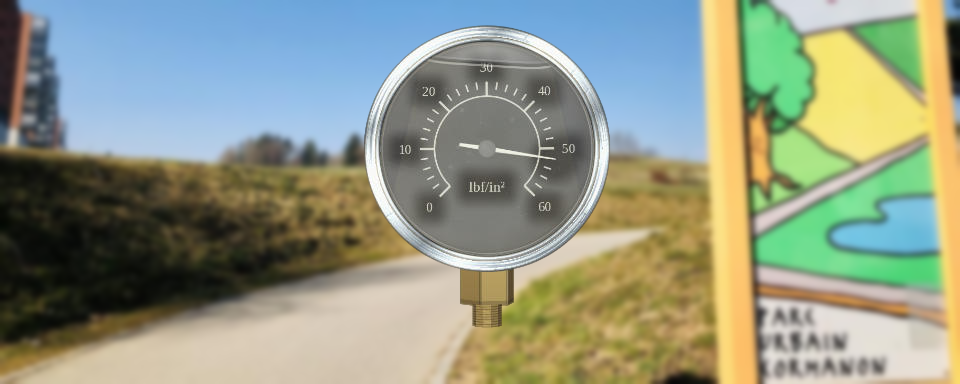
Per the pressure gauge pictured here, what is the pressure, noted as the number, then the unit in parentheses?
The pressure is 52 (psi)
